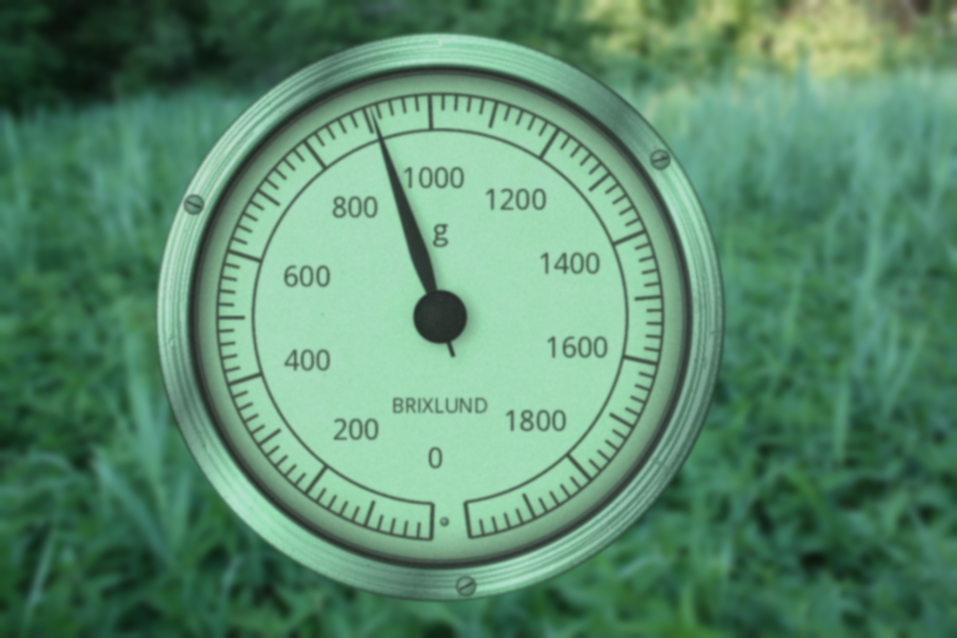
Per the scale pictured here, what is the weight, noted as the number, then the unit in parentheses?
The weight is 910 (g)
